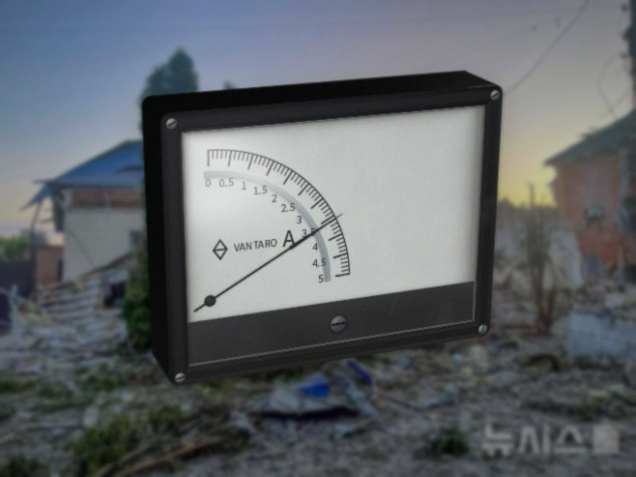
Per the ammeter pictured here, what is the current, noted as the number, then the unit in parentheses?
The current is 3.5 (A)
